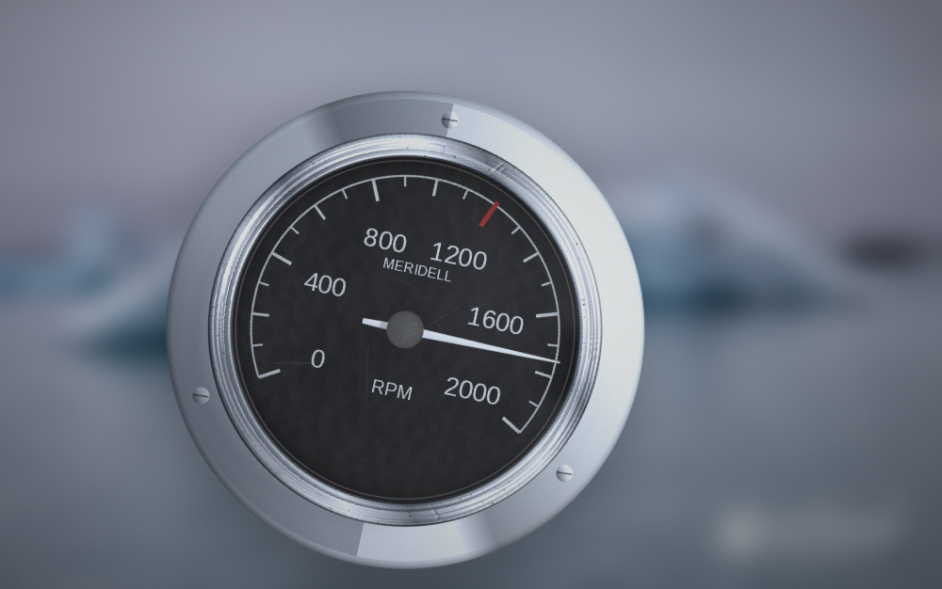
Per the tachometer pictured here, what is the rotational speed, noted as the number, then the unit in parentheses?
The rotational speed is 1750 (rpm)
